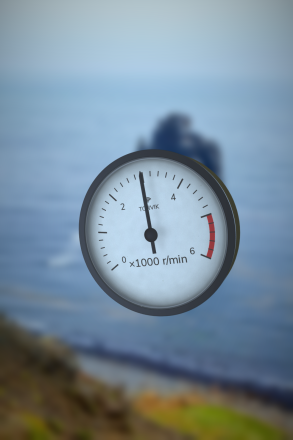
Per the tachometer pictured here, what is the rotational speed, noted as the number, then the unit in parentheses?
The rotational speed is 3000 (rpm)
